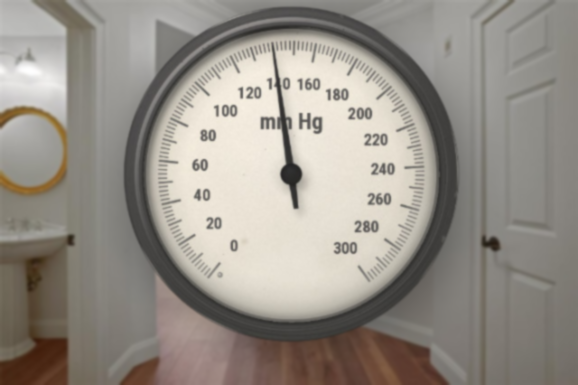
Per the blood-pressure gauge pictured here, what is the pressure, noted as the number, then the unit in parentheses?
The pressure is 140 (mmHg)
